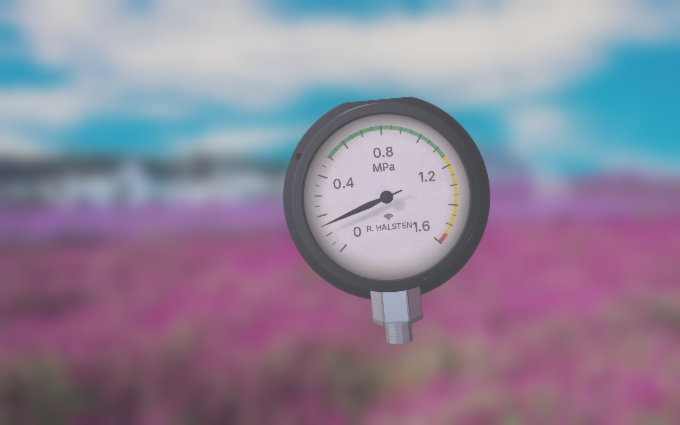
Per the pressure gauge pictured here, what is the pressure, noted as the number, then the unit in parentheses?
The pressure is 0.15 (MPa)
